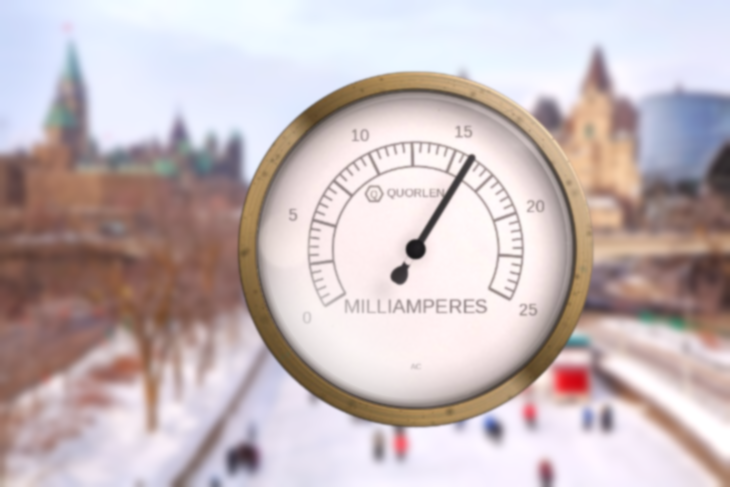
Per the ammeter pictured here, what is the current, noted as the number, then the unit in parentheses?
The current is 16 (mA)
